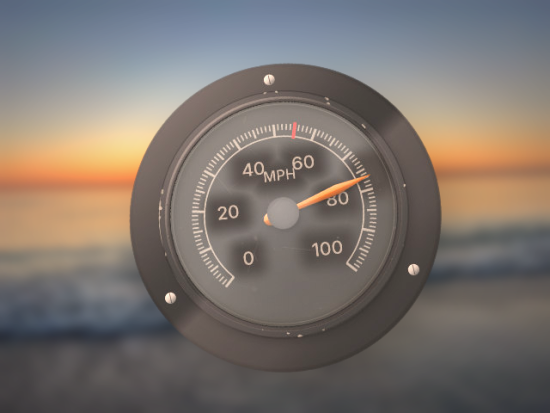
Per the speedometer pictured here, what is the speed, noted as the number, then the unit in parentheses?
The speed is 77 (mph)
